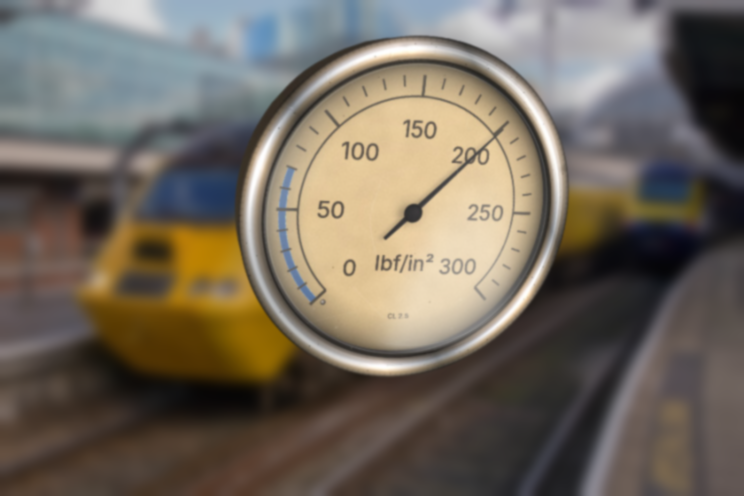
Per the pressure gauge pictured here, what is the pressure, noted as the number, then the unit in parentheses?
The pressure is 200 (psi)
